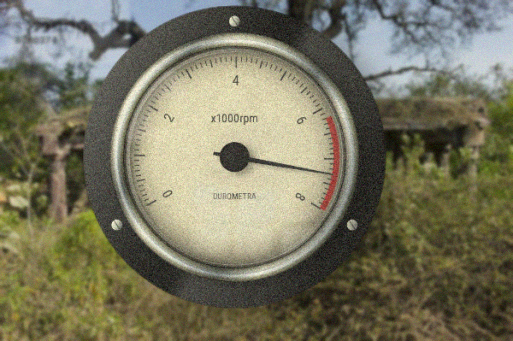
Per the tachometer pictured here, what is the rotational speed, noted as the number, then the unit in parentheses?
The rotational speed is 7300 (rpm)
